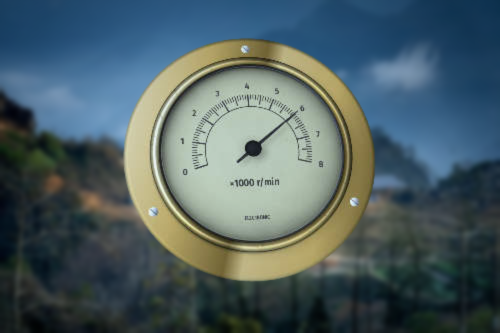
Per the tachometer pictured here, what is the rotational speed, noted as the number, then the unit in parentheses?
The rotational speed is 6000 (rpm)
